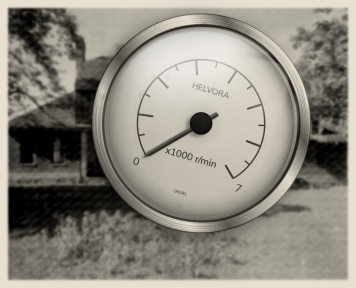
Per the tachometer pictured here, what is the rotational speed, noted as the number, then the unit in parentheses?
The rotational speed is 0 (rpm)
